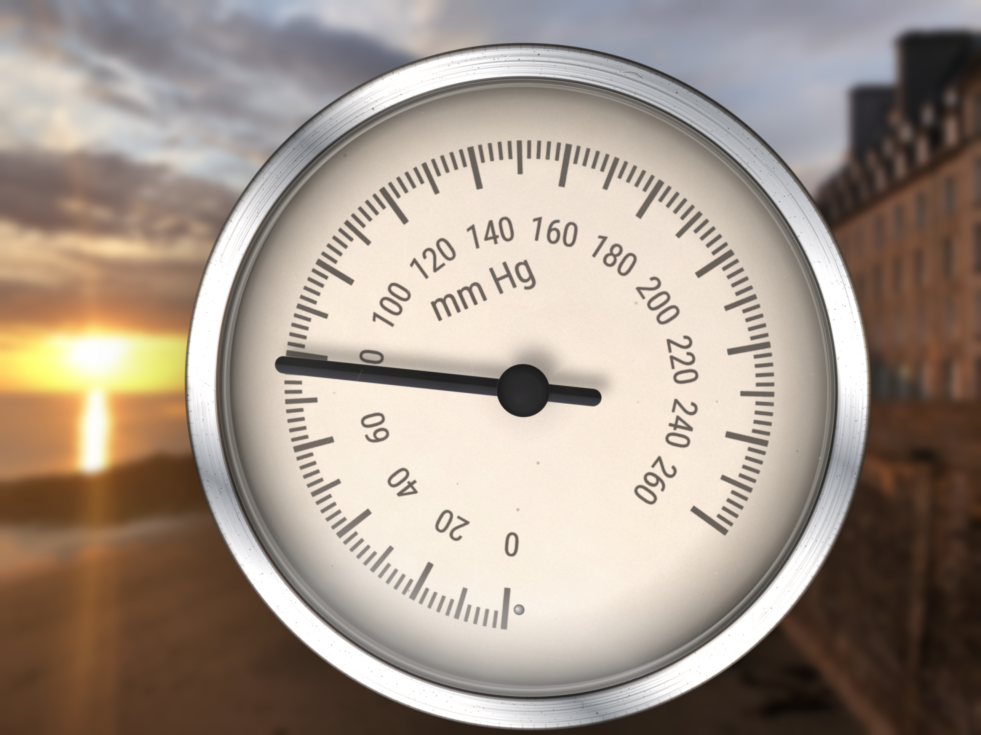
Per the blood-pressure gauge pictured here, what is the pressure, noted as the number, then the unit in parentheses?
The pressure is 78 (mmHg)
